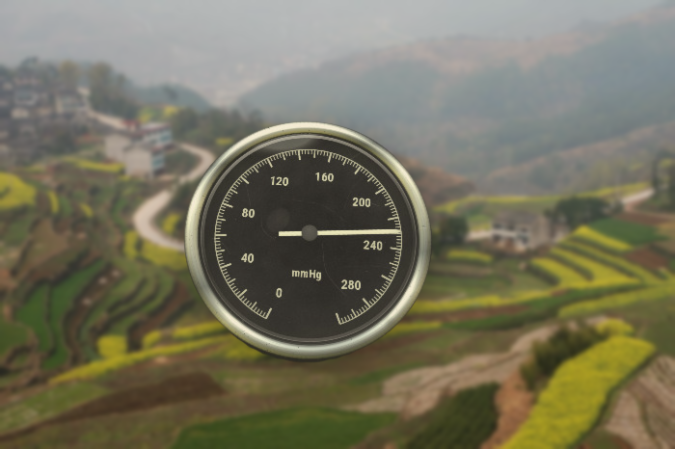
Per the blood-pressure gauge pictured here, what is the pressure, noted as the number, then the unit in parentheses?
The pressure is 230 (mmHg)
